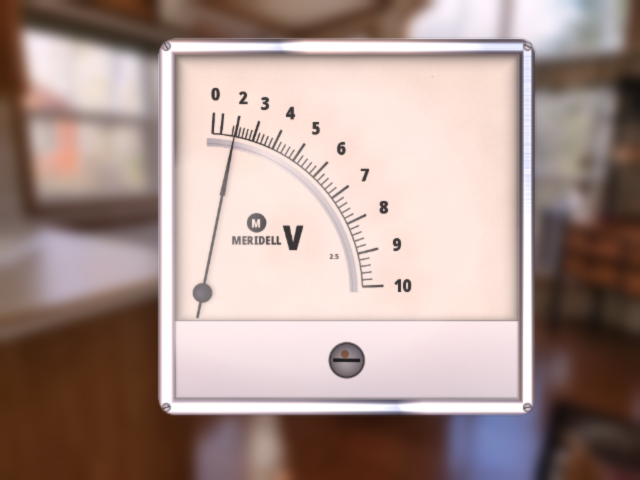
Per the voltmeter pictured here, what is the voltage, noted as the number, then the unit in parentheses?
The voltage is 2 (V)
